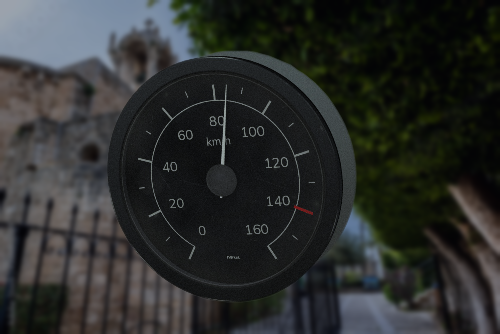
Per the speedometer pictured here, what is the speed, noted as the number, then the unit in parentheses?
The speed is 85 (km/h)
